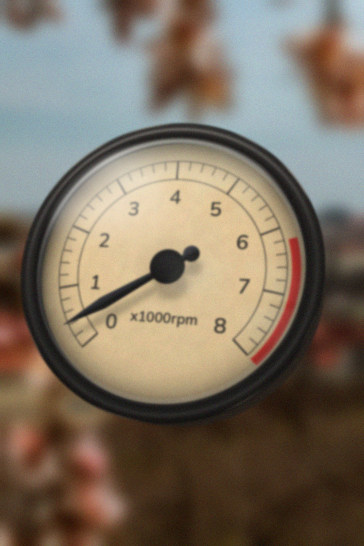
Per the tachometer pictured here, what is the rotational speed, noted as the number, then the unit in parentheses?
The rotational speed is 400 (rpm)
